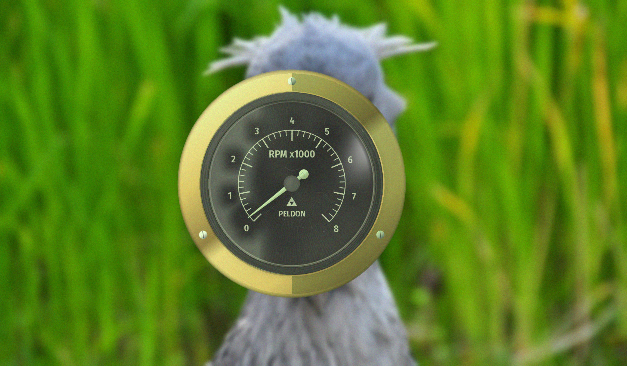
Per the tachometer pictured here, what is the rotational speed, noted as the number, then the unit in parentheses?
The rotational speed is 200 (rpm)
